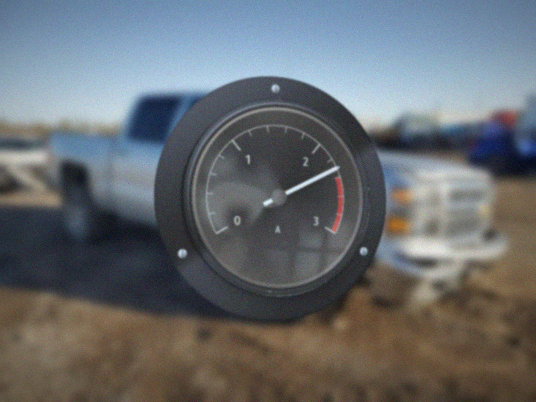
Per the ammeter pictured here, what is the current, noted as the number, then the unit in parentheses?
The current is 2.3 (A)
